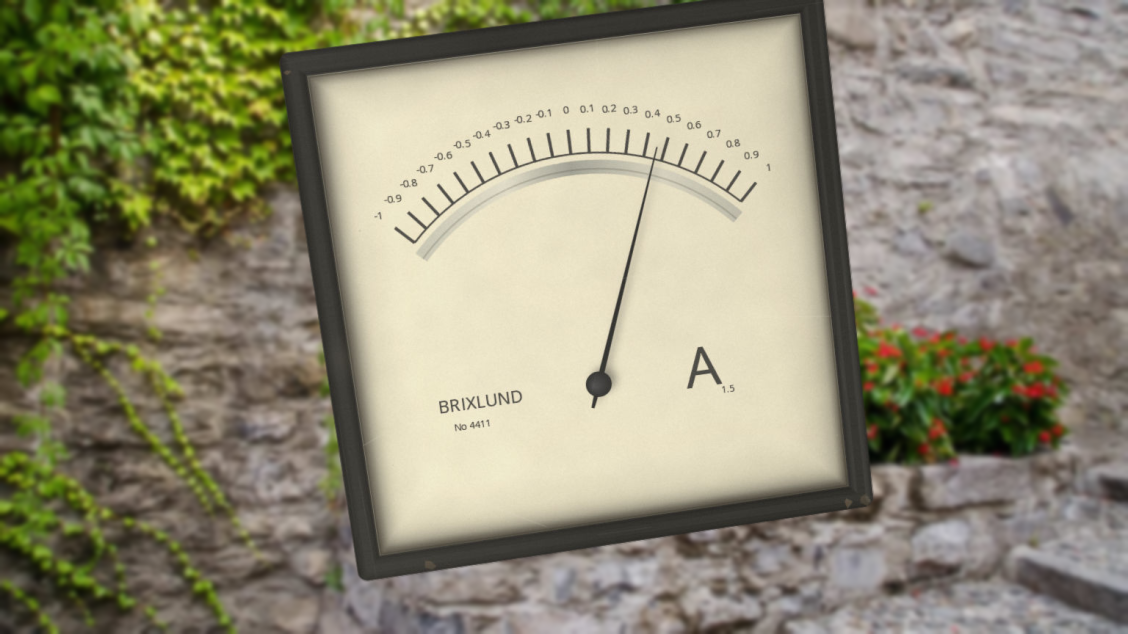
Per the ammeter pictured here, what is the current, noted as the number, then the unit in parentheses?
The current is 0.45 (A)
